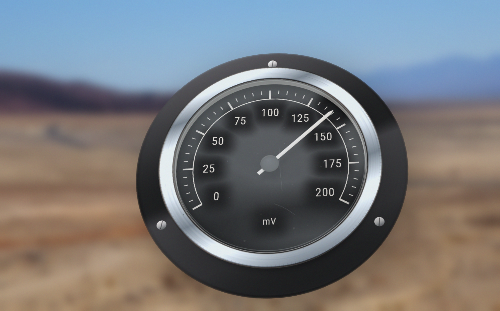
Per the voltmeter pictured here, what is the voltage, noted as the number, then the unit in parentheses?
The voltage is 140 (mV)
